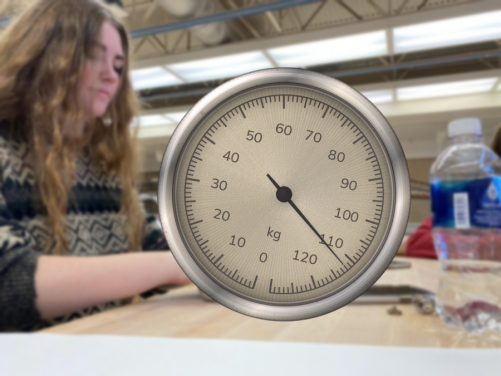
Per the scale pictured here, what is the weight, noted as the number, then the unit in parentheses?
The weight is 112 (kg)
